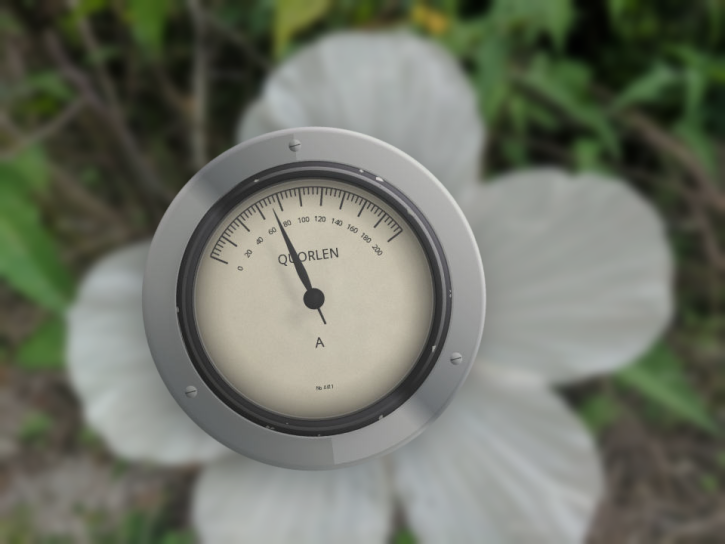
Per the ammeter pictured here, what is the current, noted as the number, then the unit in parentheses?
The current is 72 (A)
